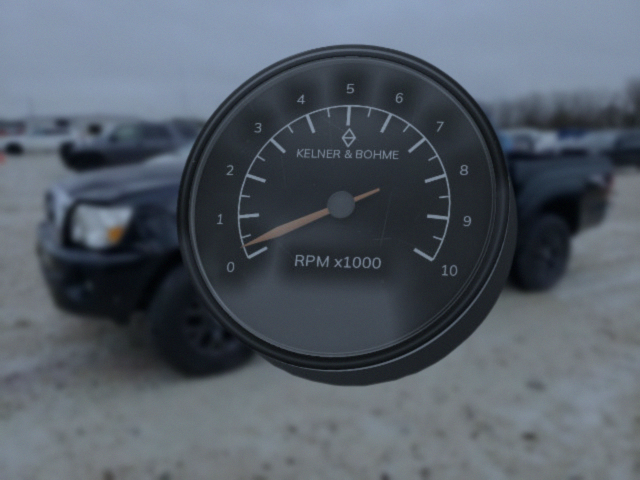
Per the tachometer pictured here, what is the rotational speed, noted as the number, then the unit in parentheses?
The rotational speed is 250 (rpm)
